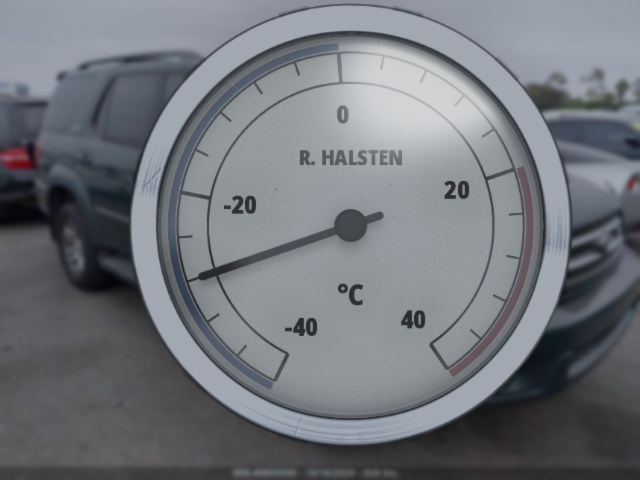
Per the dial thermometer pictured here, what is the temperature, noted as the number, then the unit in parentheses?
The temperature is -28 (°C)
